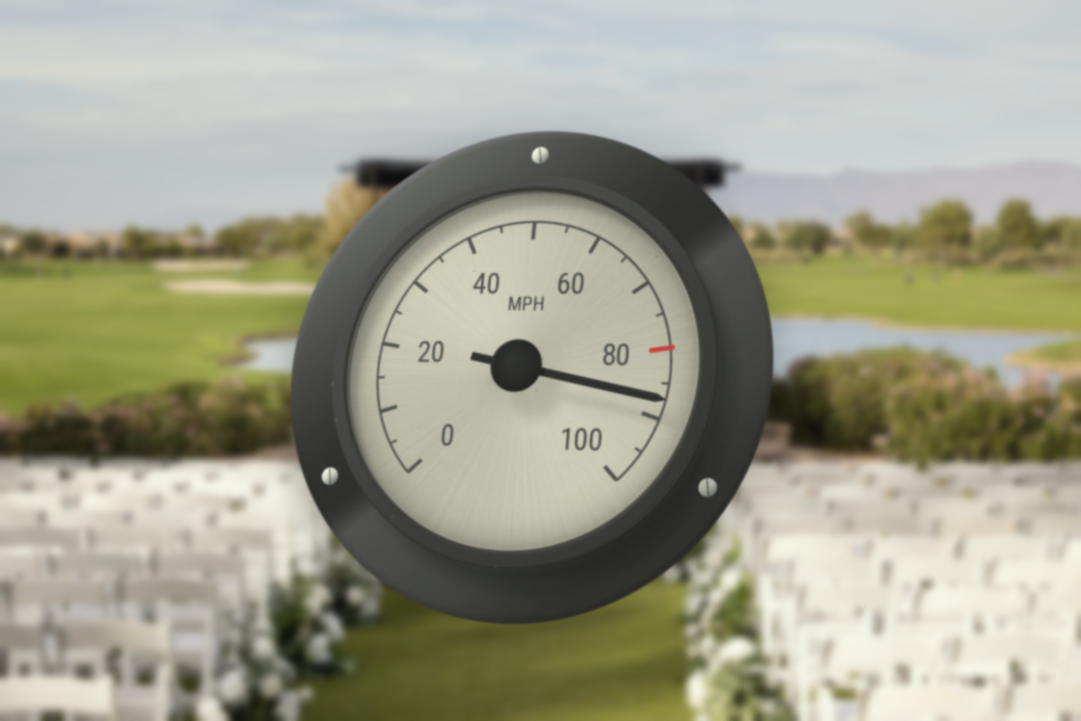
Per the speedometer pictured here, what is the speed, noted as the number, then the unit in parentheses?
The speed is 87.5 (mph)
